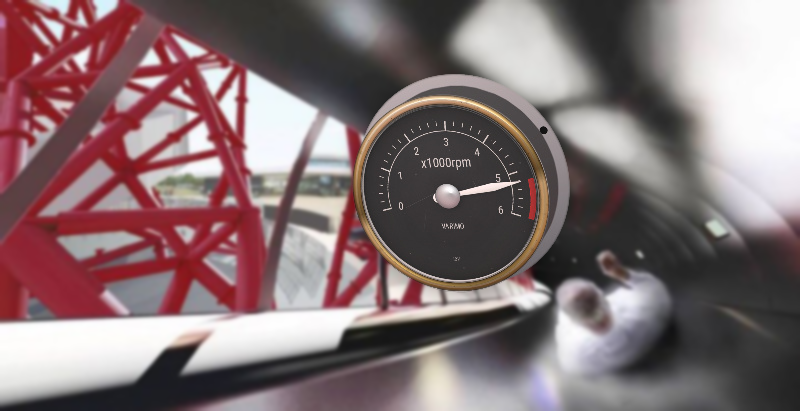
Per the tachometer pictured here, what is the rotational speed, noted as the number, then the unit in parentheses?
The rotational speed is 5200 (rpm)
